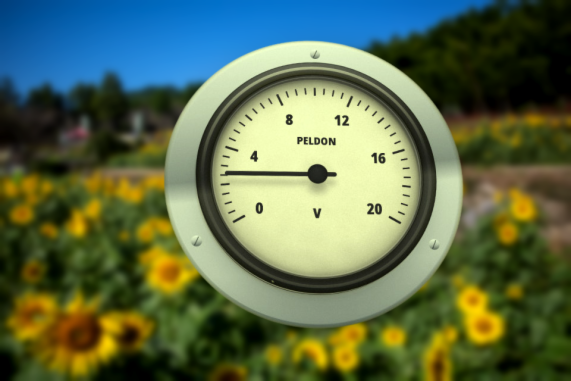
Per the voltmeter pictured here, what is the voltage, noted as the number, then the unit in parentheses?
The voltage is 2.5 (V)
